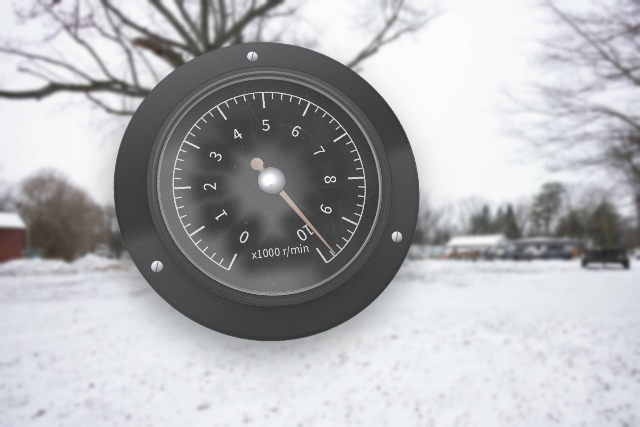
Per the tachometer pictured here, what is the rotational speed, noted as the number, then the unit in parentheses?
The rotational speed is 9800 (rpm)
